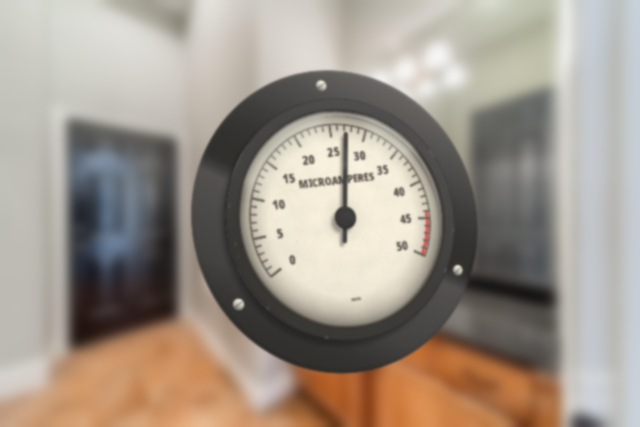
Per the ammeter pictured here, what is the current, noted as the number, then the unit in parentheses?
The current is 27 (µA)
